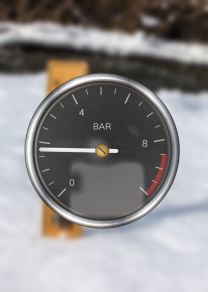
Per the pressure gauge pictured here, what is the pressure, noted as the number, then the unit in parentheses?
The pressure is 1.75 (bar)
